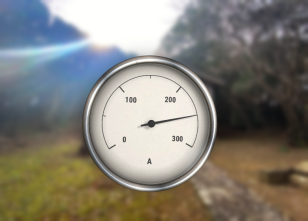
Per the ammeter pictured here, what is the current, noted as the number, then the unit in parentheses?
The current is 250 (A)
